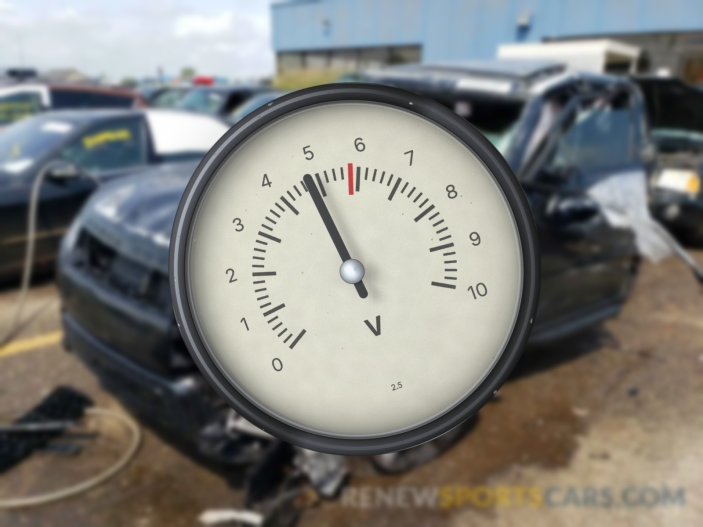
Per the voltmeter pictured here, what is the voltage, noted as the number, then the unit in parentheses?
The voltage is 4.8 (V)
